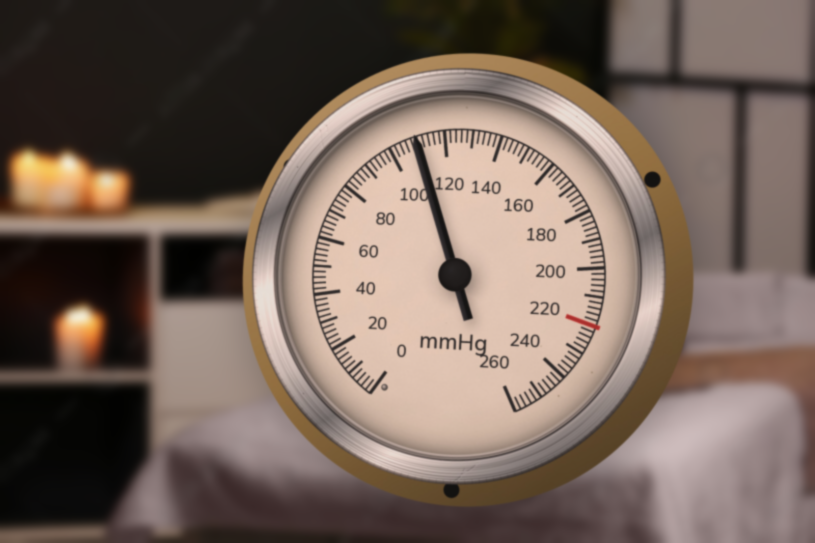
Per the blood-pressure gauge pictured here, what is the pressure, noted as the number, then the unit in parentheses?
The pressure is 110 (mmHg)
